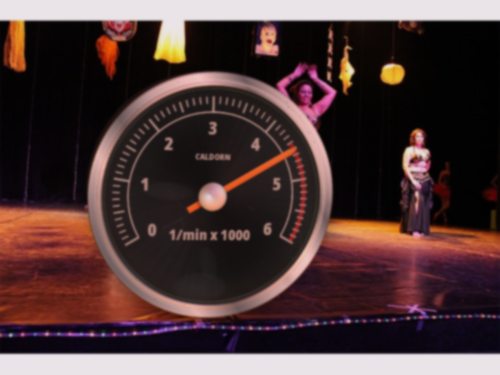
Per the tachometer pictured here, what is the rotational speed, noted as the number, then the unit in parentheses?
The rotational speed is 4500 (rpm)
